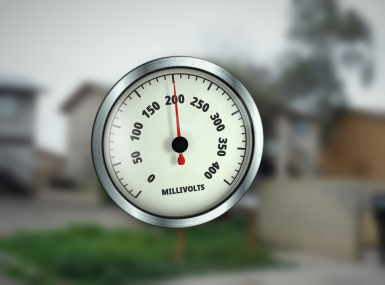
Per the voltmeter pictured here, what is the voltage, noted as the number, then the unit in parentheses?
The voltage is 200 (mV)
